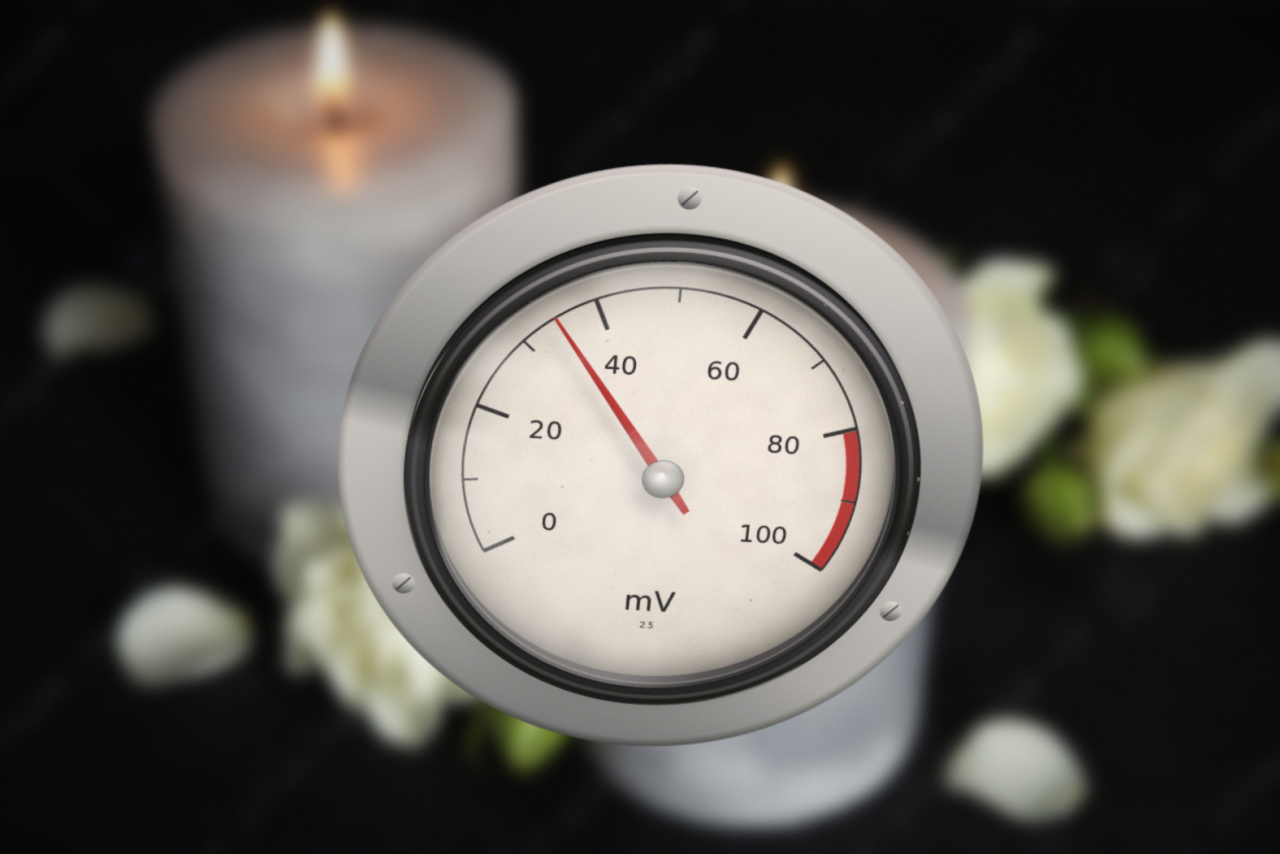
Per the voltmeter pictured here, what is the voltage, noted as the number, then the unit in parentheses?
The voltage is 35 (mV)
